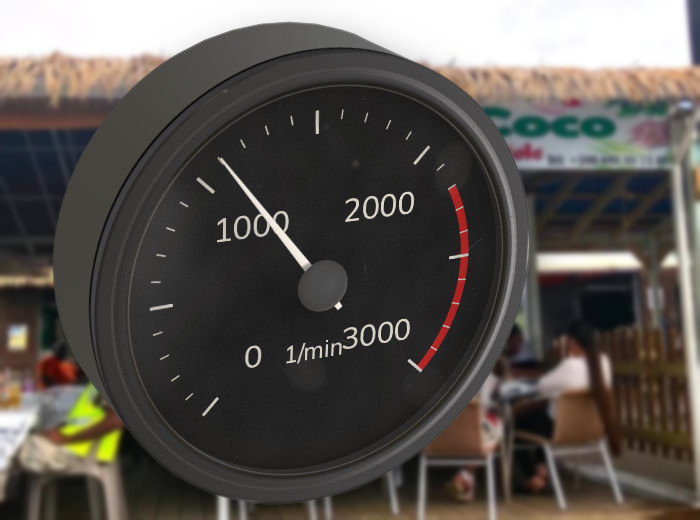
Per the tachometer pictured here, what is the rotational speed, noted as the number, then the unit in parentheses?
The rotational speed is 1100 (rpm)
